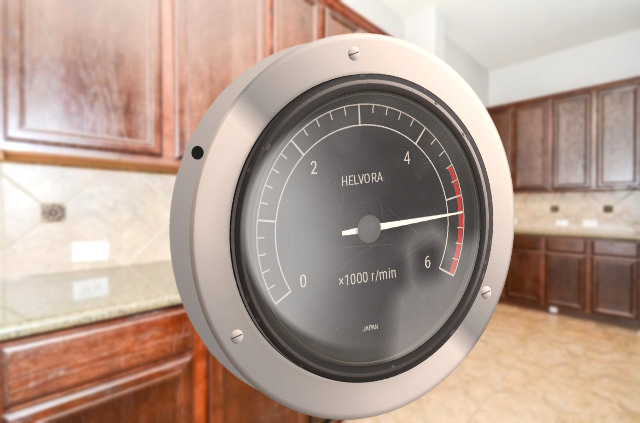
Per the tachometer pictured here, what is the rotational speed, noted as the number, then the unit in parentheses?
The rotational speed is 5200 (rpm)
